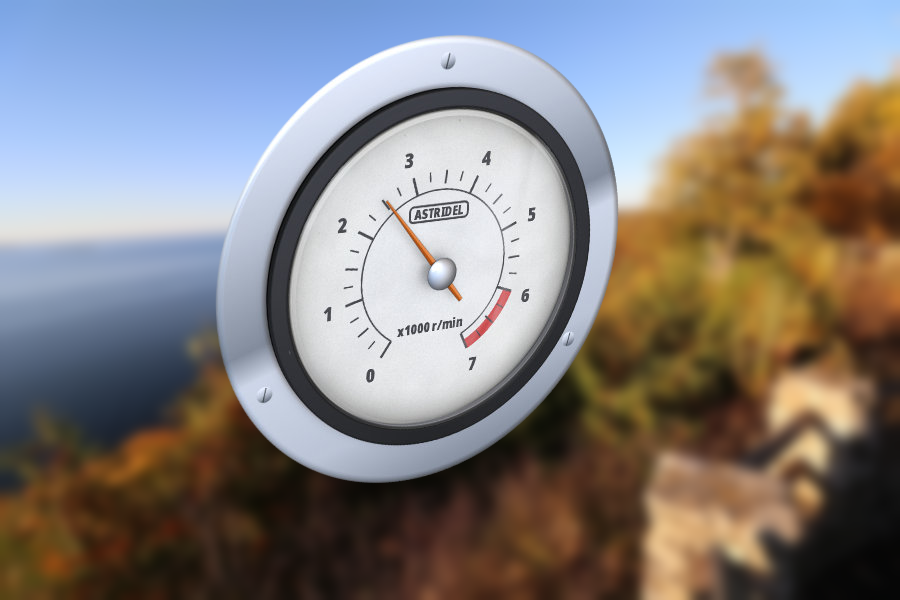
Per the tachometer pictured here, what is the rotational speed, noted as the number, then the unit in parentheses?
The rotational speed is 2500 (rpm)
